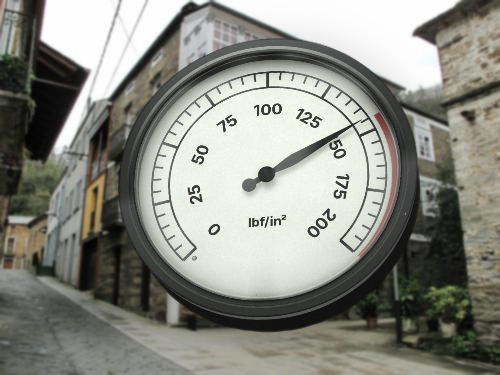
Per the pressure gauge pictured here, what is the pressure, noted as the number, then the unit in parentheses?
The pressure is 145 (psi)
